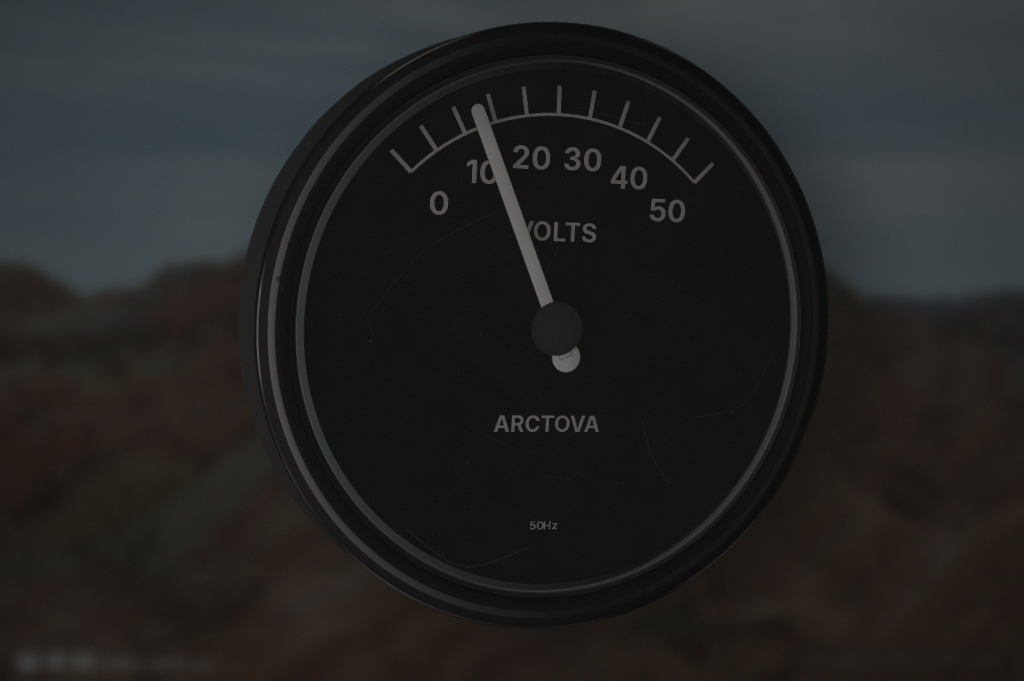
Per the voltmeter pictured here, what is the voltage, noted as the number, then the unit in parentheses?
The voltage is 12.5 (V)
